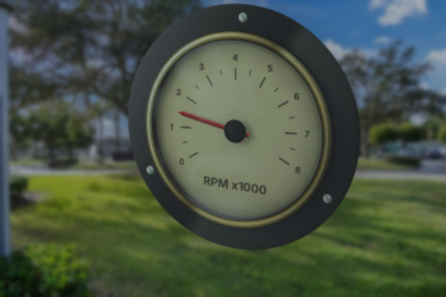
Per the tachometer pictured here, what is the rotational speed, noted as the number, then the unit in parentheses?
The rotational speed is 1500 (rpm)
